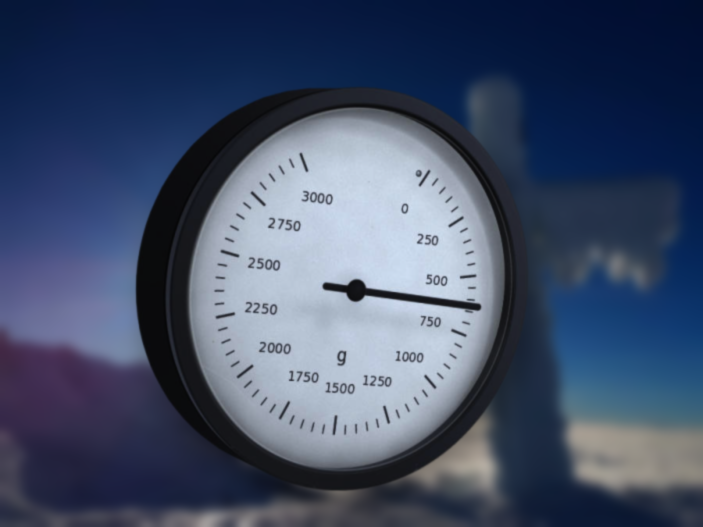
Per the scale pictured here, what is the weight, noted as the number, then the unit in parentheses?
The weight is 625 (g)
